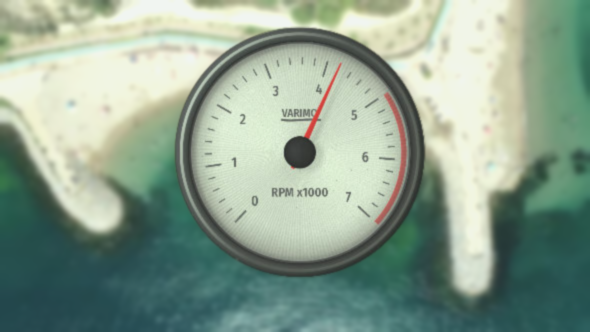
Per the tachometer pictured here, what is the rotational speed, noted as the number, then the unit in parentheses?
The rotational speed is 4200 (rpm)
